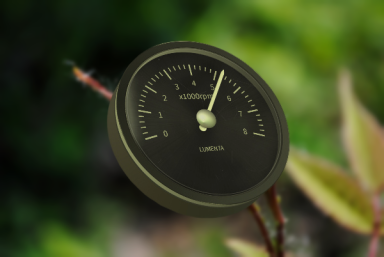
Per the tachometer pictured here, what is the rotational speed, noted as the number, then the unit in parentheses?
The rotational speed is 5200 (rpm)
